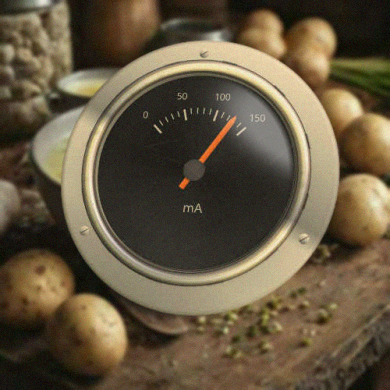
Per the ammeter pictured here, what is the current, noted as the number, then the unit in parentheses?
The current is 130 (mA)
